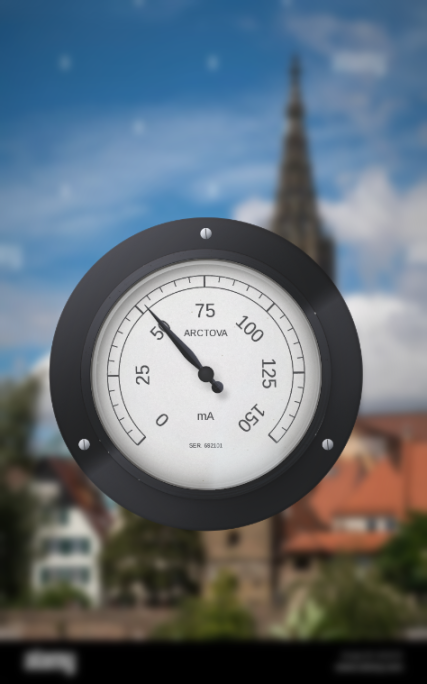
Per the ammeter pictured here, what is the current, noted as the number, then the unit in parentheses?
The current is 52.5 (mA)
